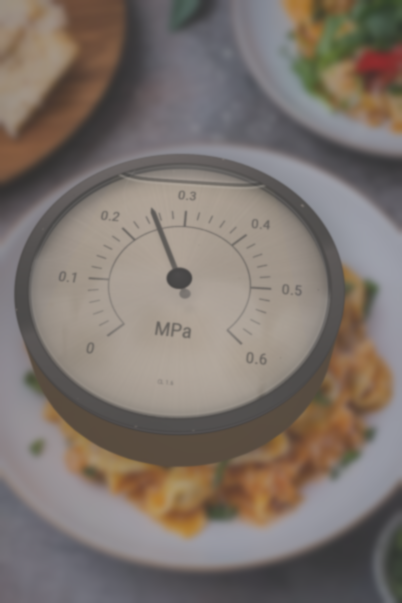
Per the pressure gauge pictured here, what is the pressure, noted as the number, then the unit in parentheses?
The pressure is 0.25 (MPa)
